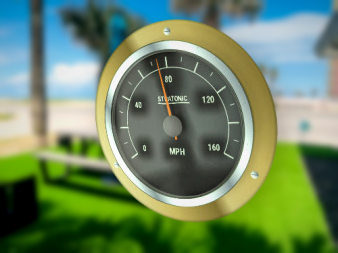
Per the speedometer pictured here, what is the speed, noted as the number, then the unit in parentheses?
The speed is 75 (mph)
